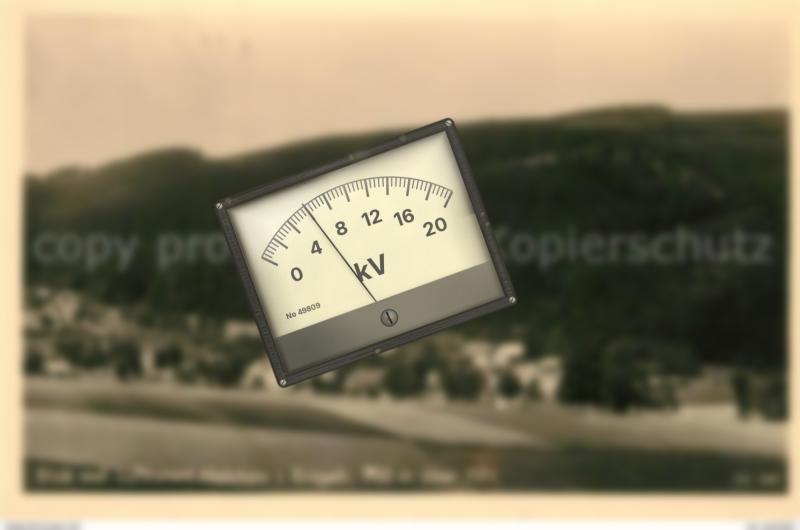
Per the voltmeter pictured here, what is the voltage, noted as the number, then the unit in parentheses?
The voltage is 6 (kV)
